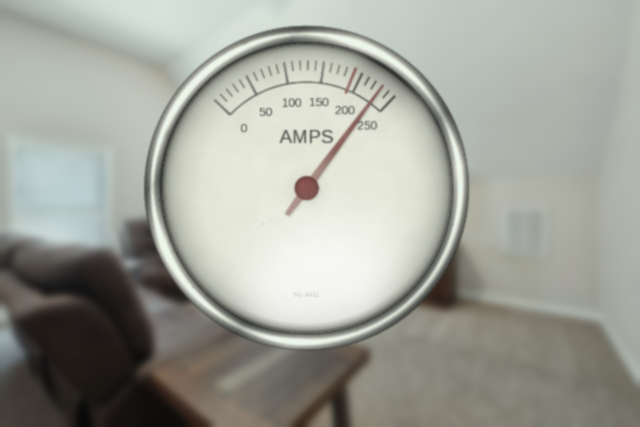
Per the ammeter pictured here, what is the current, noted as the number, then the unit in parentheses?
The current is 230 (A)
